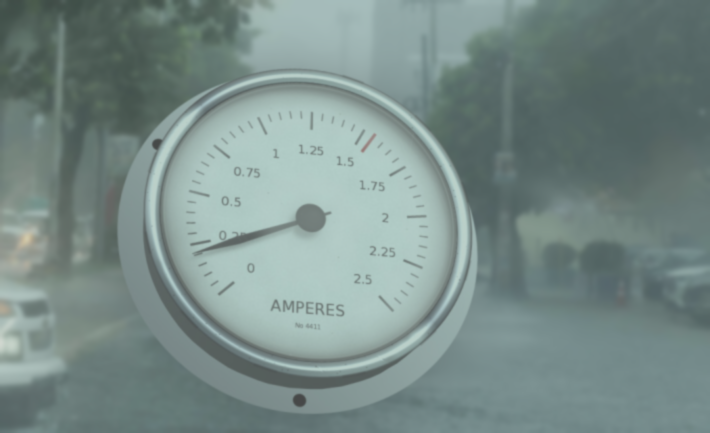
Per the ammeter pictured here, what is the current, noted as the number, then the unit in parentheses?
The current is 0.2 (A)
